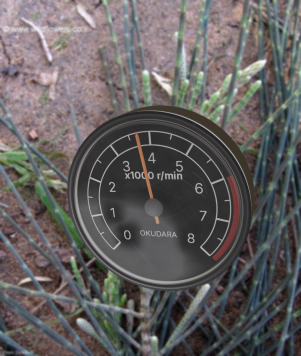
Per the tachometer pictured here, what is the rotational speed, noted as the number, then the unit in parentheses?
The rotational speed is 3750 (rpm)
